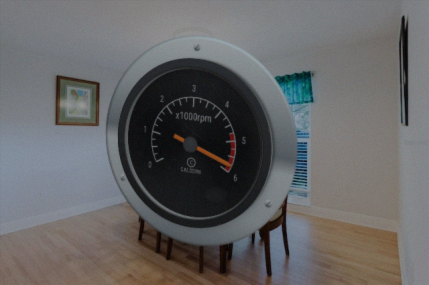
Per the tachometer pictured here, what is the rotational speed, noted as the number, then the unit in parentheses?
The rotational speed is 5750 (rpm)
